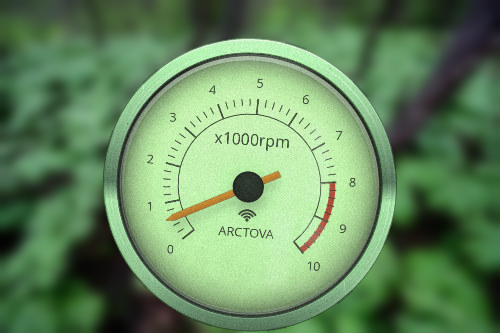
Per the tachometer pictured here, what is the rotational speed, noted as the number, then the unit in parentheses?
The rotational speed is 600 (rpm)
